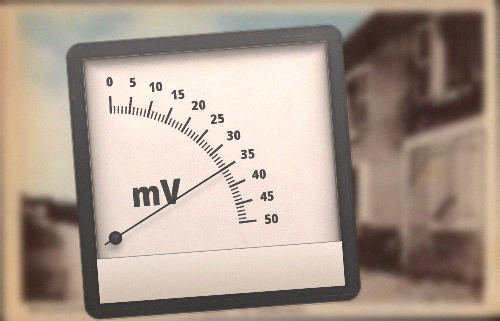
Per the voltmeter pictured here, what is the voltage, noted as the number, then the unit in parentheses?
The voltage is 35 (mV)
